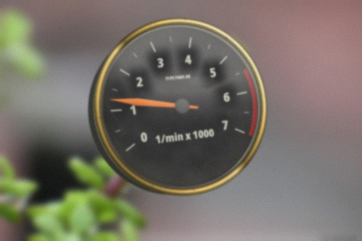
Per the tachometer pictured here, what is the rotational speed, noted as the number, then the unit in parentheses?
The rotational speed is 1250 (rpm)
